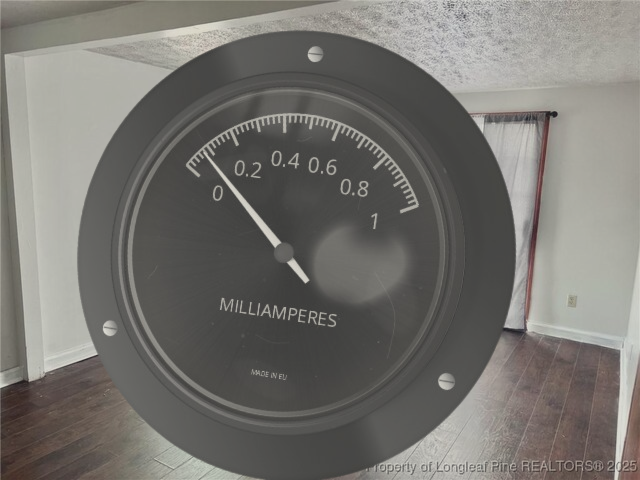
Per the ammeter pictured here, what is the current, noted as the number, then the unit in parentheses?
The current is 0.08 (mA)
